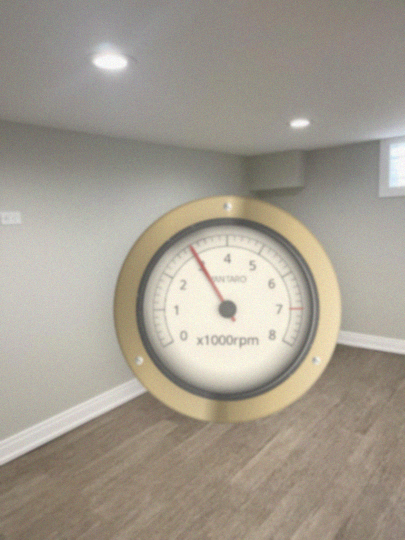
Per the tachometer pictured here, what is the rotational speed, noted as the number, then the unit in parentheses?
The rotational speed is 3000 (rpm)
